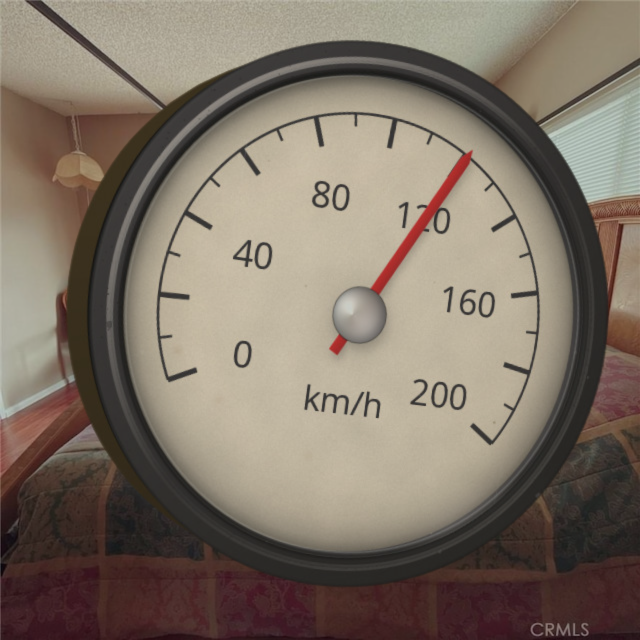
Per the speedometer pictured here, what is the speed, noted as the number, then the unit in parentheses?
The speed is 120 (km/h)
